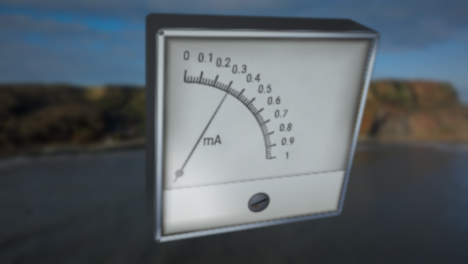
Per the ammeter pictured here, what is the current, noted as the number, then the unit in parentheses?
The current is 0.3 (mA)
